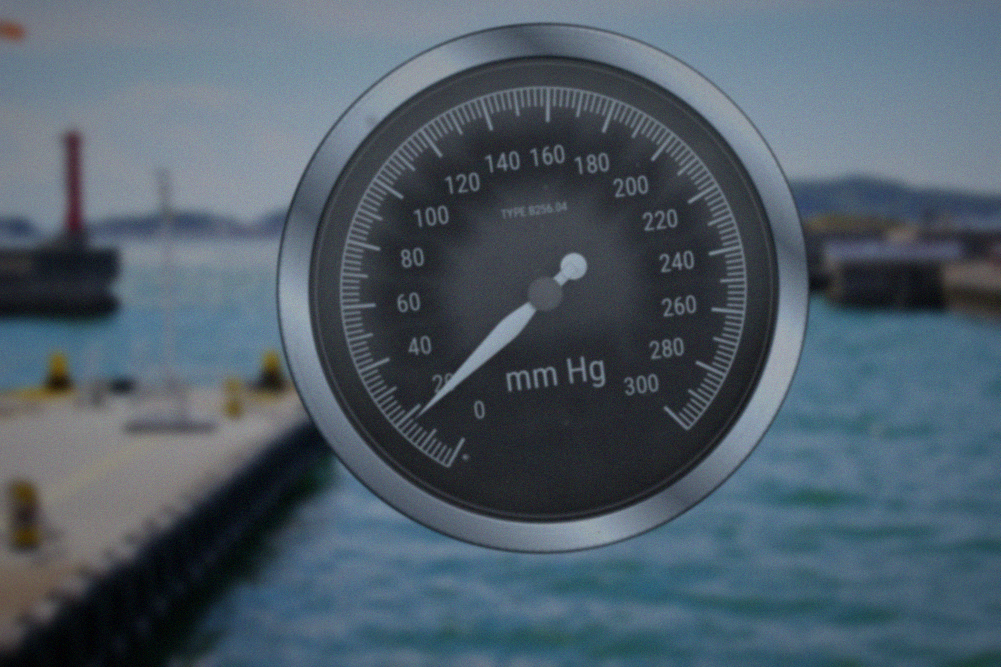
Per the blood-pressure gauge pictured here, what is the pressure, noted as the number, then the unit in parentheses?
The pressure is 18 (mmHg)
